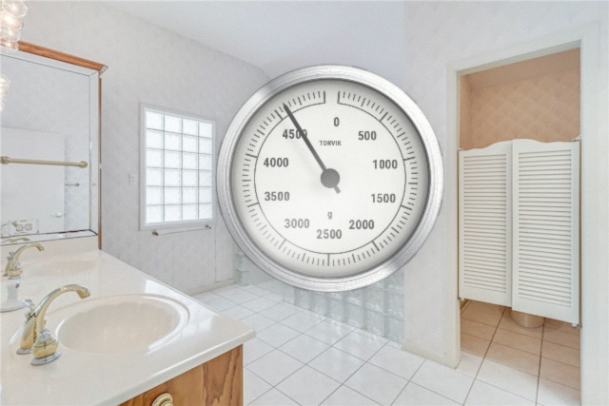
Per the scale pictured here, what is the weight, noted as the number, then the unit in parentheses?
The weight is 4600 (g)
